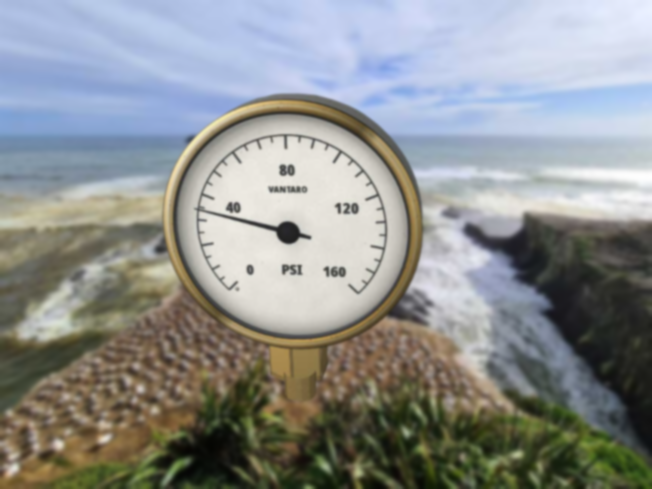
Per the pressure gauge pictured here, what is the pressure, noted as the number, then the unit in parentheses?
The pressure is 35 (psi)
